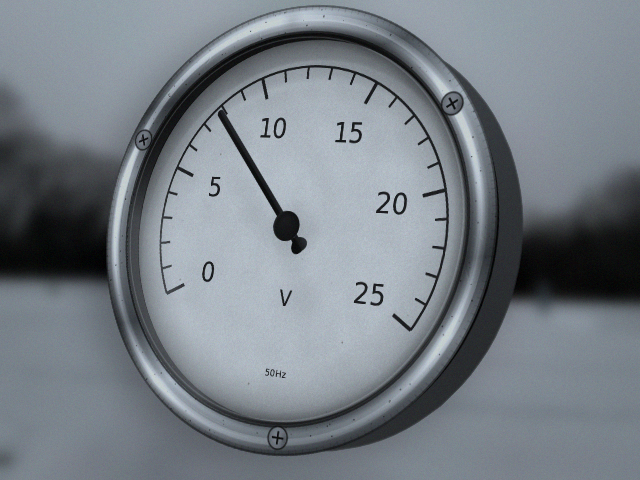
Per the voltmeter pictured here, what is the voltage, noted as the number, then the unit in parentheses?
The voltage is 8 (V)
